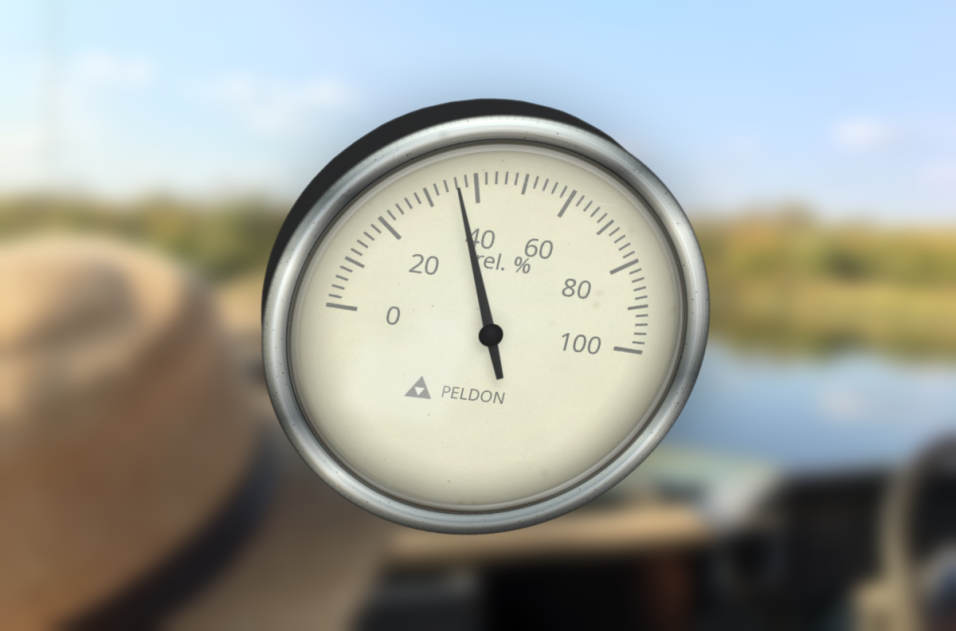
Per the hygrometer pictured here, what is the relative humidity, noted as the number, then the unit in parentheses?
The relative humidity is 36 (%)
